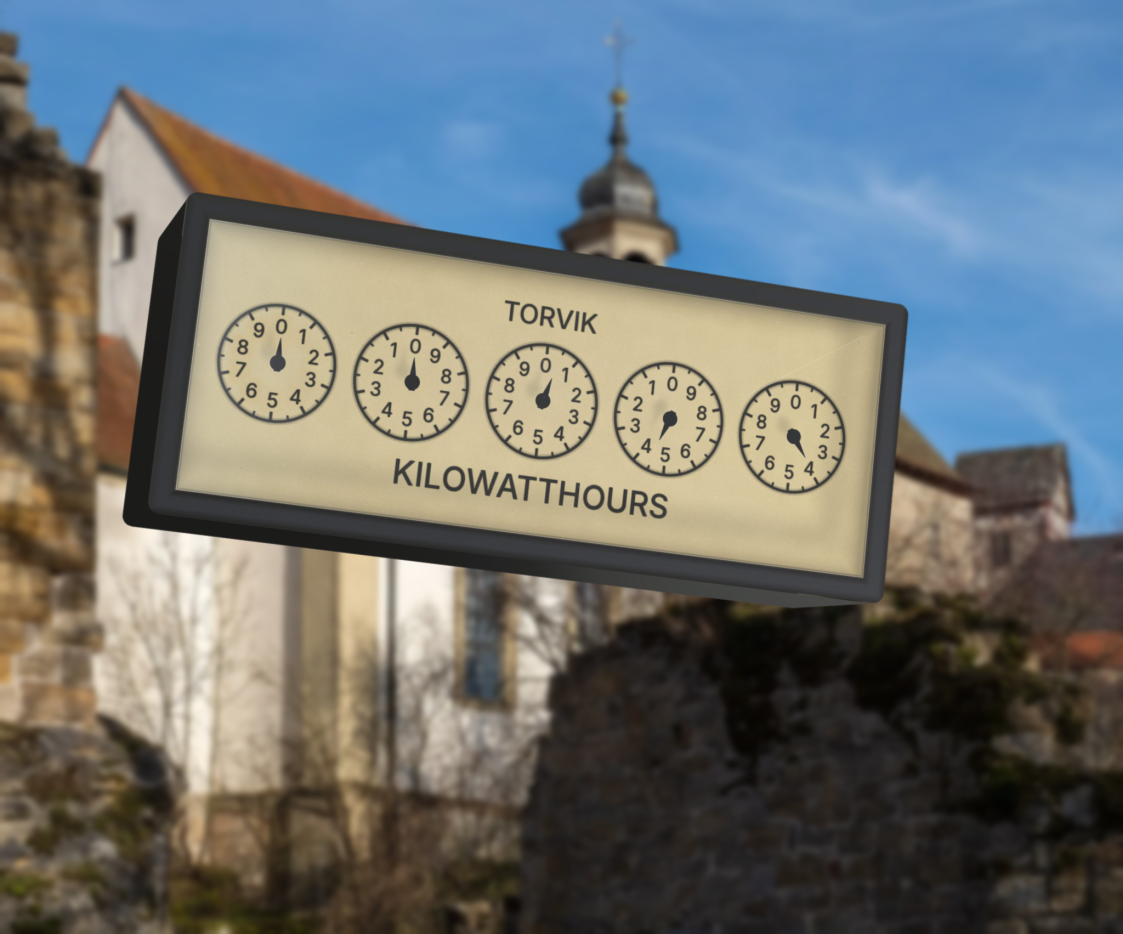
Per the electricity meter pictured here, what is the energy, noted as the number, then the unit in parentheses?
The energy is 44 (kWh)
